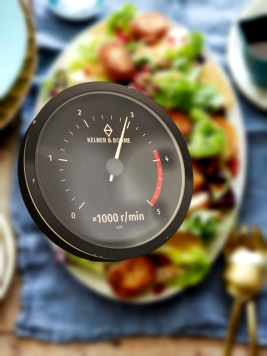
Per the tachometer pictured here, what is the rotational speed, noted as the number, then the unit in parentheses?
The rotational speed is 2900 (rpm)
